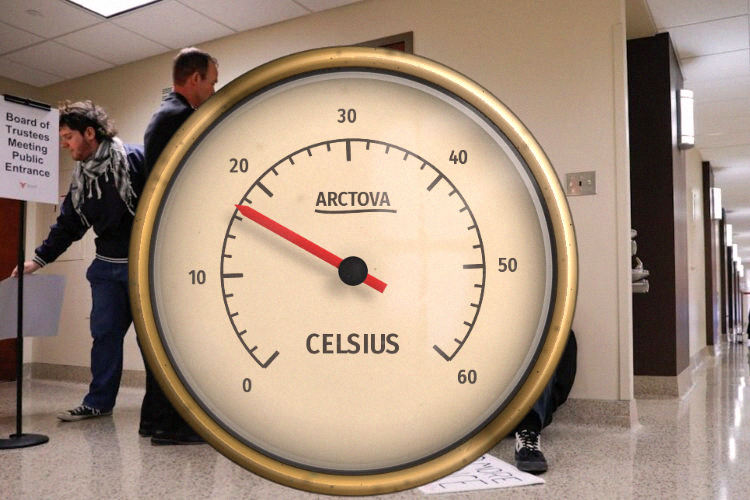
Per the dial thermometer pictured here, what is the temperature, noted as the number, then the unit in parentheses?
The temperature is 17 (°C)
